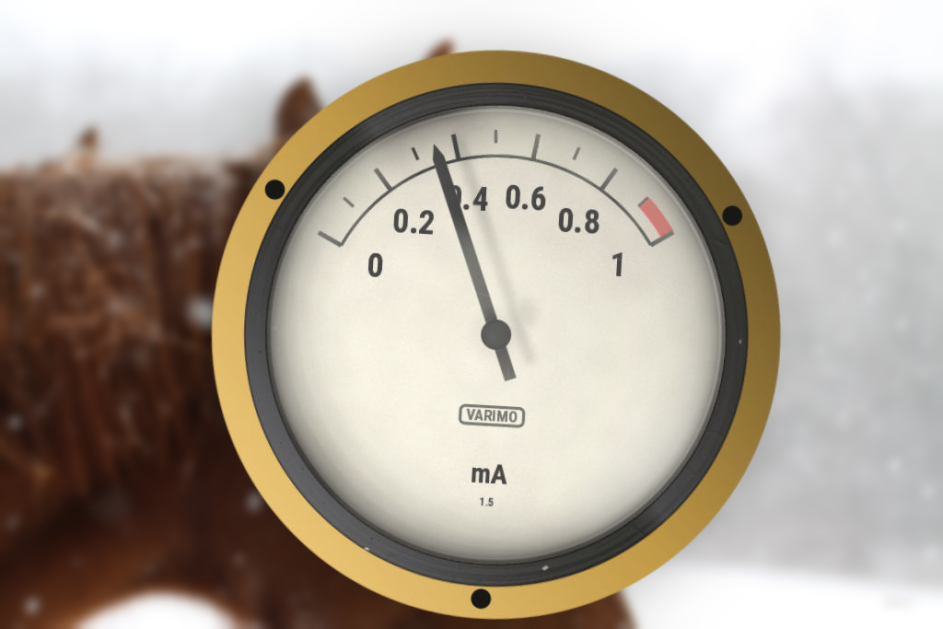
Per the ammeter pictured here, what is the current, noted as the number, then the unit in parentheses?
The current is 0.35 (mA)
